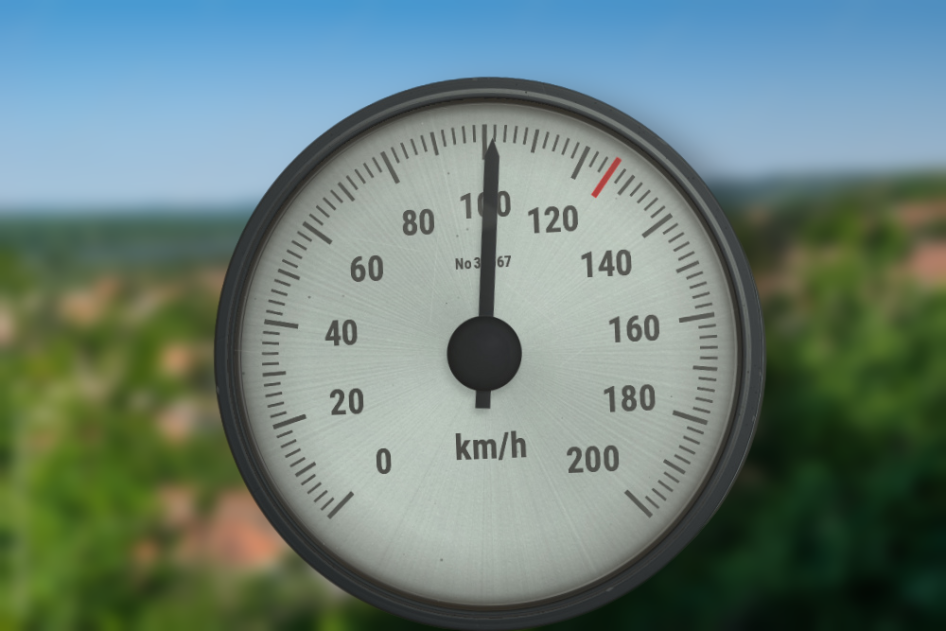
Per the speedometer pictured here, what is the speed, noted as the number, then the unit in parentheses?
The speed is 102 (km/h)
